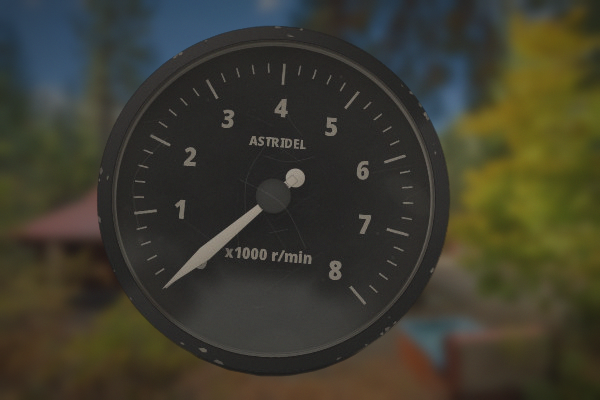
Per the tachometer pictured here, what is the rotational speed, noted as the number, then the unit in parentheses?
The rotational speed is 0 (rpm)
